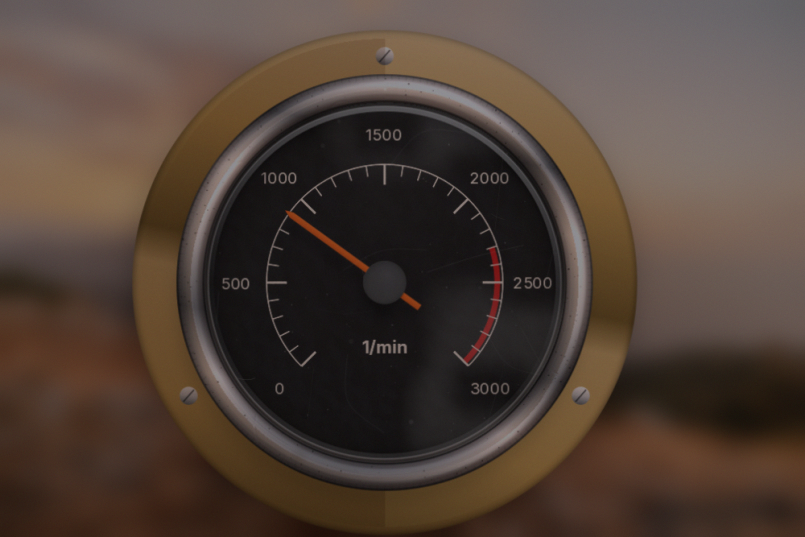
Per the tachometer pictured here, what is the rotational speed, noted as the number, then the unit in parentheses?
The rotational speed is 900 (rpm)
